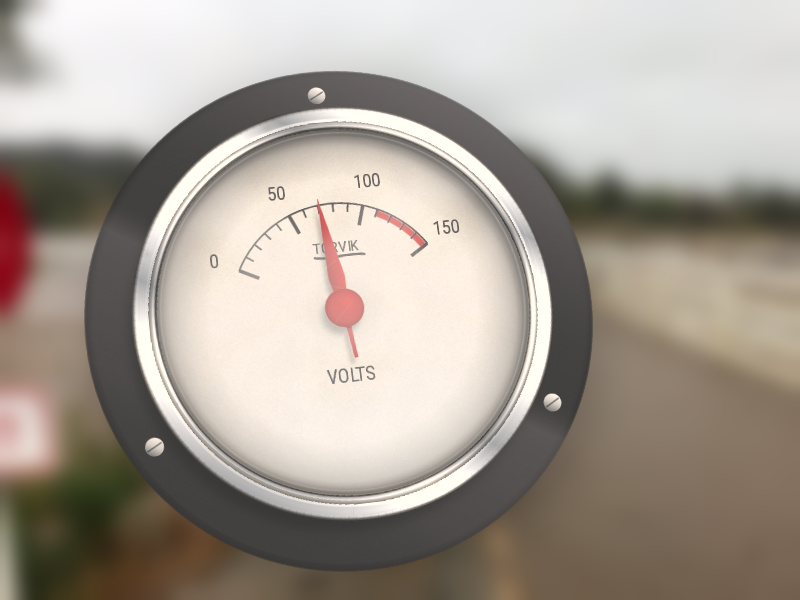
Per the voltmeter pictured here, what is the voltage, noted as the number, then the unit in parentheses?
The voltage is 70 (V)
